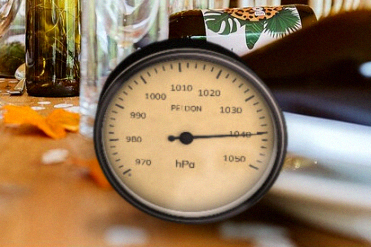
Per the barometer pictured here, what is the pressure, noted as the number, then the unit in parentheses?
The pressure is 1040 (hPa)
